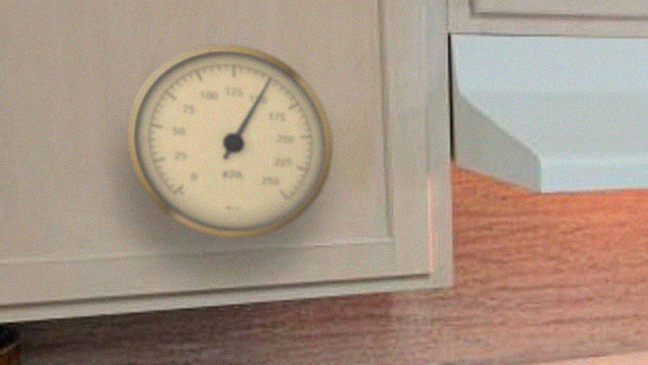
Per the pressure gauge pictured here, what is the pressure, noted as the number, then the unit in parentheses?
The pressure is 150 (kPa)
